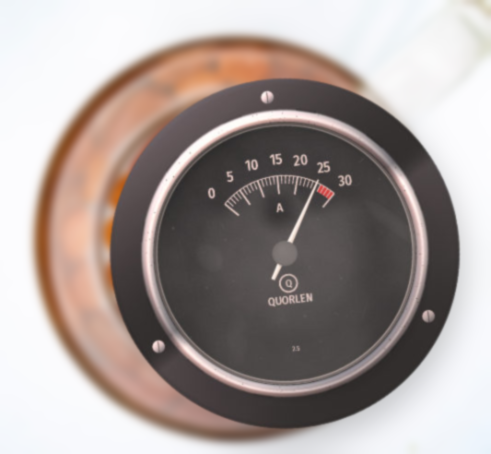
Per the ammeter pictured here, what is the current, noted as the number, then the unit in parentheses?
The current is 25 (A)
